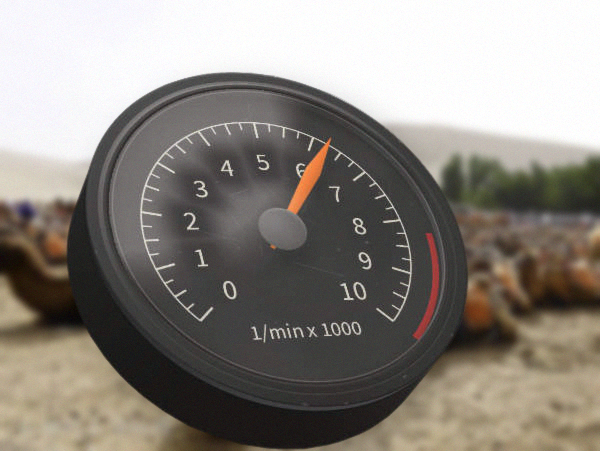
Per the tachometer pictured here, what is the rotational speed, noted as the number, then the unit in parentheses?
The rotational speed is 6250 (rpm)
